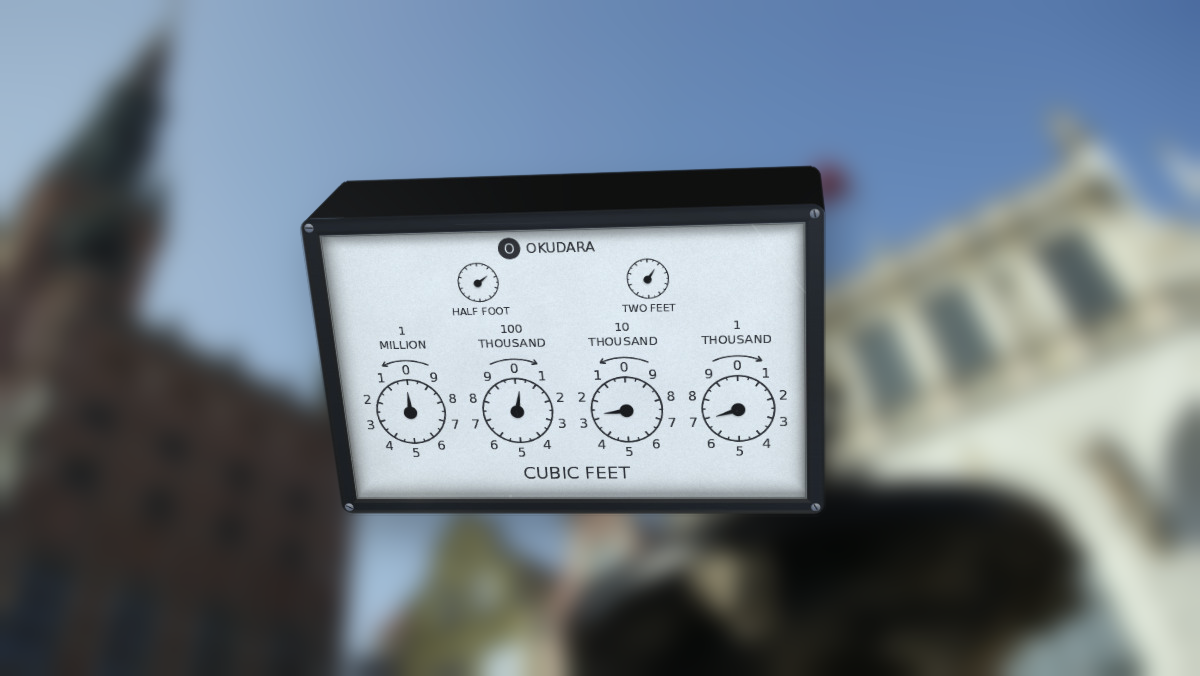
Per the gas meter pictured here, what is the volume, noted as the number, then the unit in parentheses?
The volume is 2700 (ft³)
